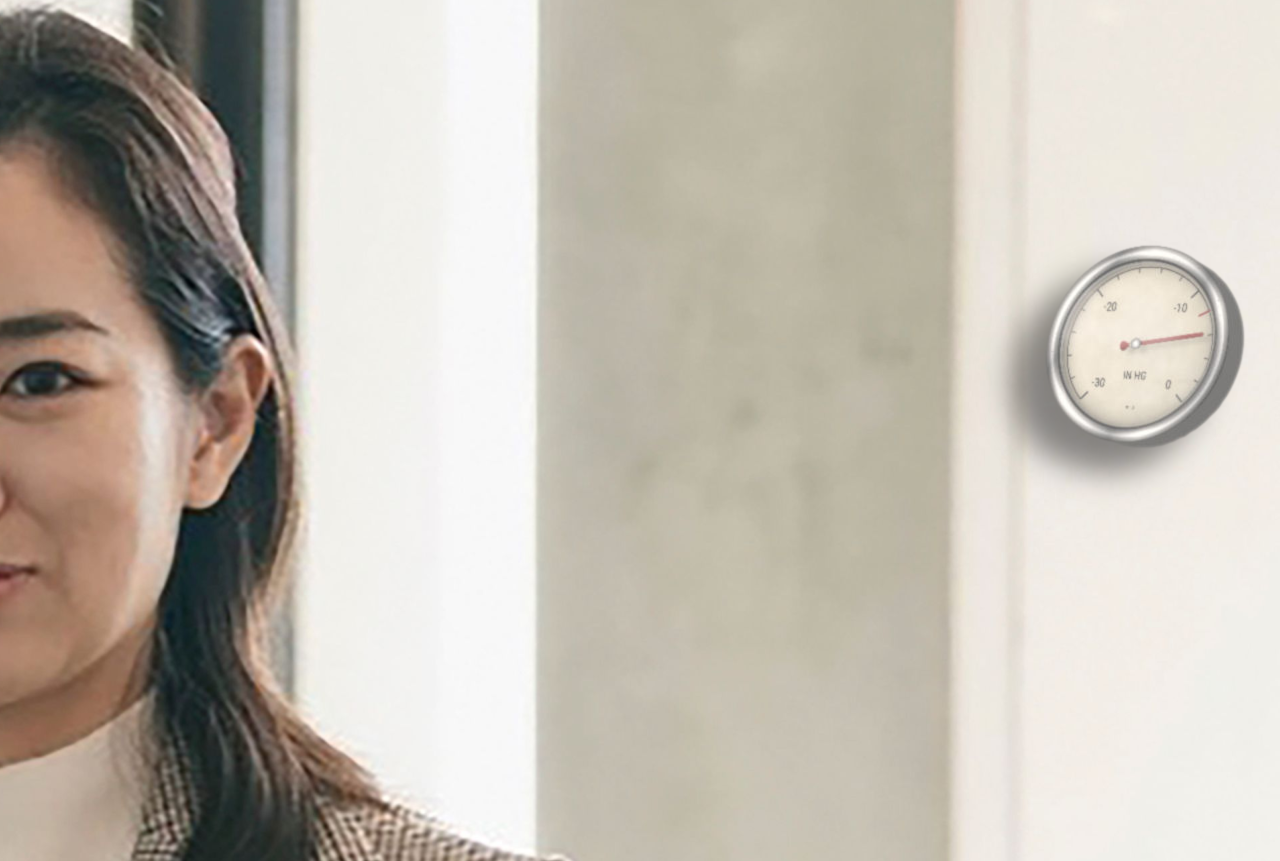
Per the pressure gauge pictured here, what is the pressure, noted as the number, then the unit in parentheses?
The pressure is -6 (inHg)
